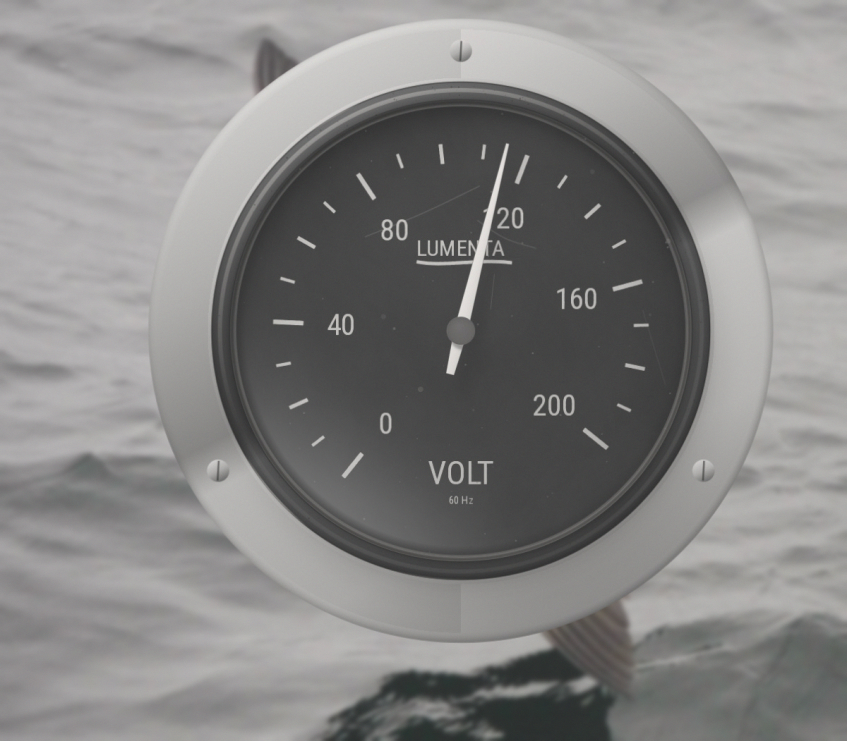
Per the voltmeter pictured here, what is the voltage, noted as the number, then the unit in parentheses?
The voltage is 115 (V)
